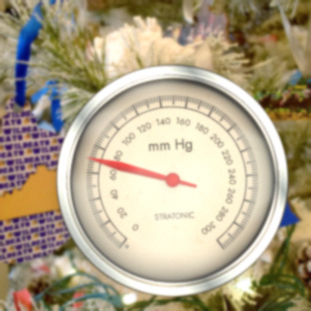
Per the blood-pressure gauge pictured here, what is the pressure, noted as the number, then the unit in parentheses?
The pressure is 70 (mmHg)
